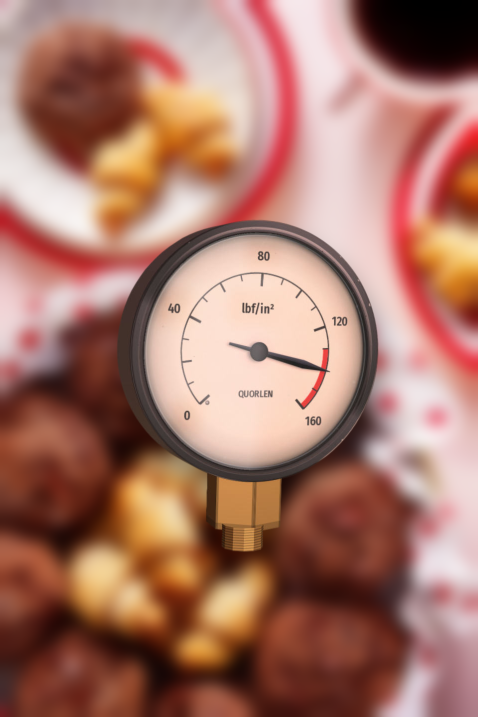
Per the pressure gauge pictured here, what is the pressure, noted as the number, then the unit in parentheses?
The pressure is 140 (psi)
